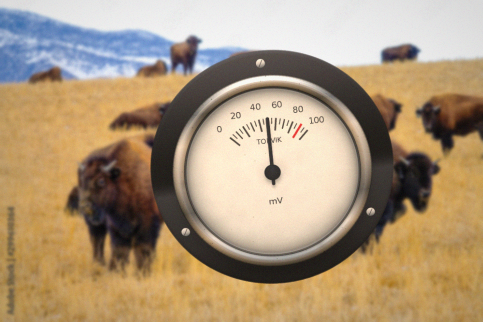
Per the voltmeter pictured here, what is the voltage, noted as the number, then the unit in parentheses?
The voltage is 50 (mV)
